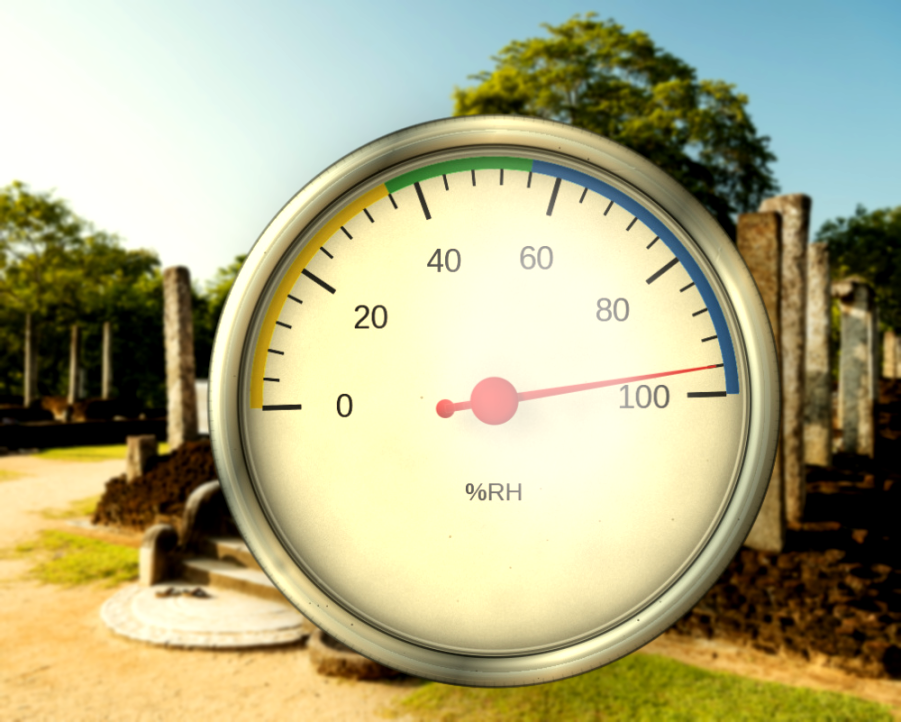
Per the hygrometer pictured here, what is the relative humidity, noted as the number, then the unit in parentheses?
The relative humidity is 96 (%)
